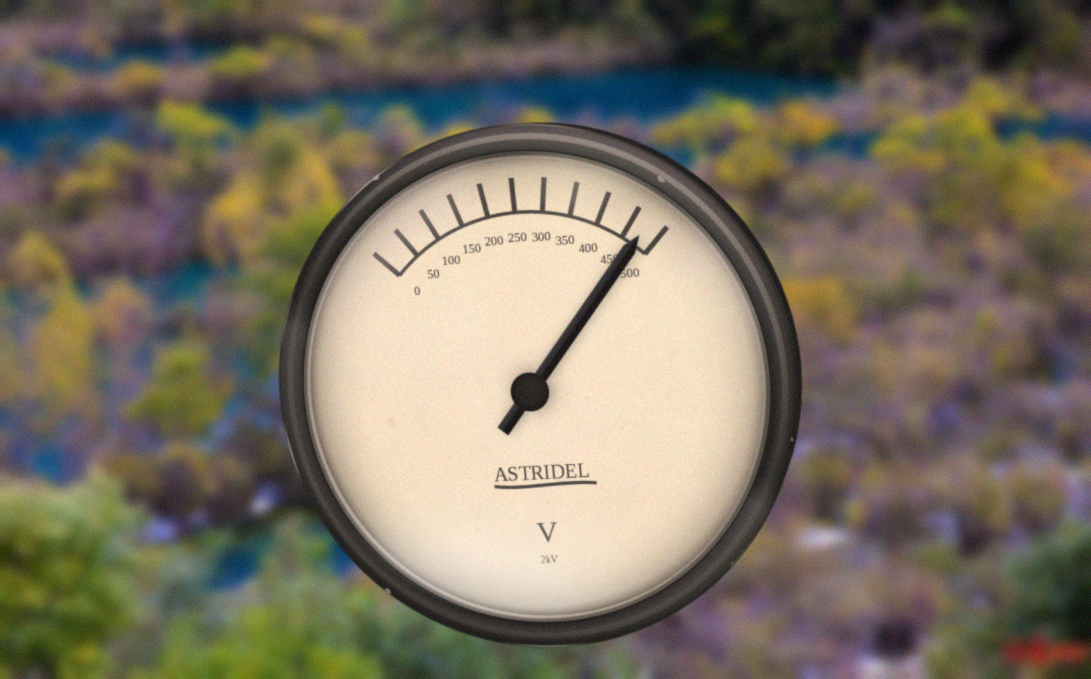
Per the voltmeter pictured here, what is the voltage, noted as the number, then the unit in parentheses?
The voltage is 475 (V)
